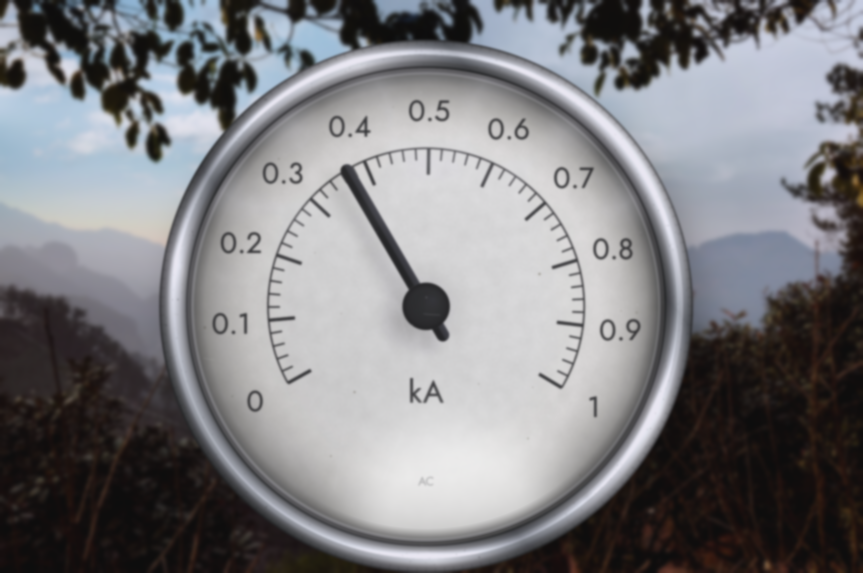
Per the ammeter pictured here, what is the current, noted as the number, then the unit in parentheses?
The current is 0.37 (kA)
